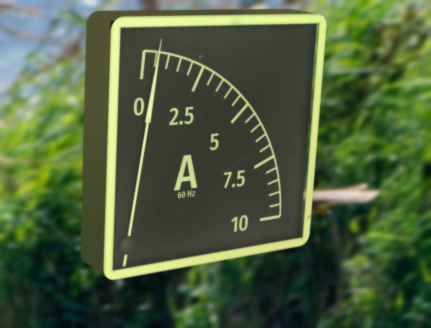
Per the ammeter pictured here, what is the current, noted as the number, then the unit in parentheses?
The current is 0.5 (A)
